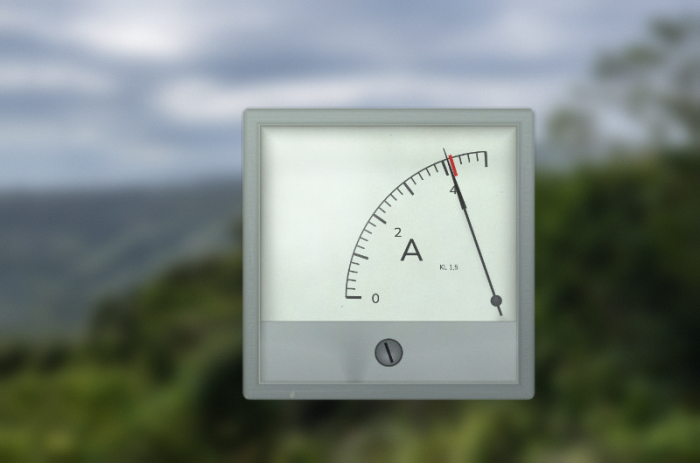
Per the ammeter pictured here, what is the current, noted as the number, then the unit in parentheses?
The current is 4.1 (A)
